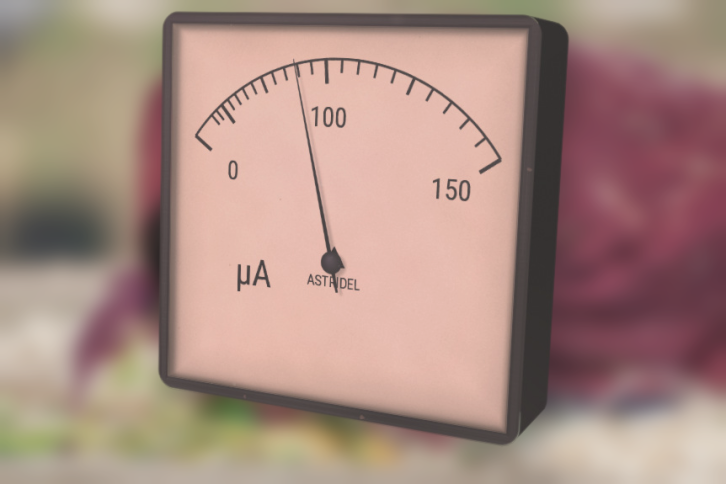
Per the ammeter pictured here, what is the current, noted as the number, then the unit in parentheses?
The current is 90 (µA)
